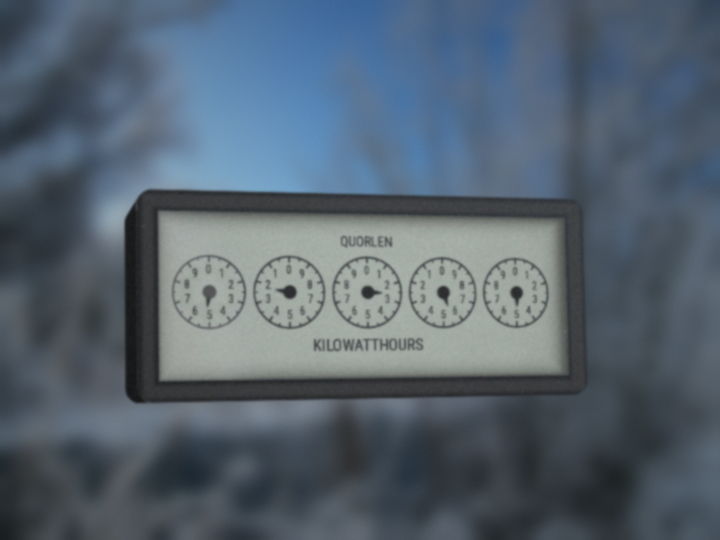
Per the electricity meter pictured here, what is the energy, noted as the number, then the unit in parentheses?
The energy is 52255 (kWh)
